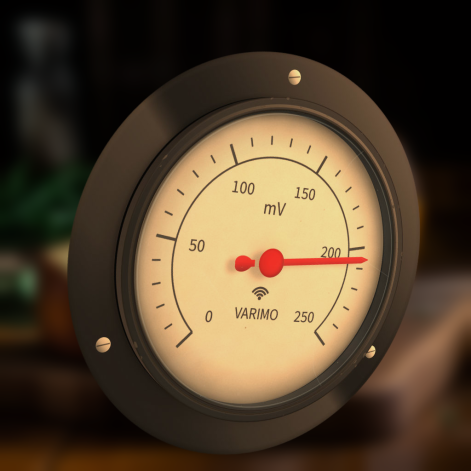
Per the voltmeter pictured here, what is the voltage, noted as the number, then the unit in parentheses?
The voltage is 205 (mV)
